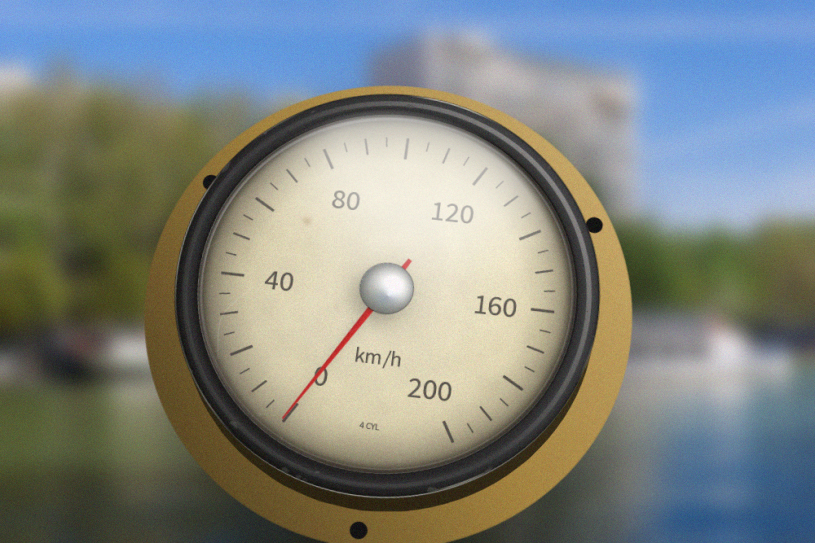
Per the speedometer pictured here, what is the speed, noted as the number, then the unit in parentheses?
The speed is 0 (km/h)
